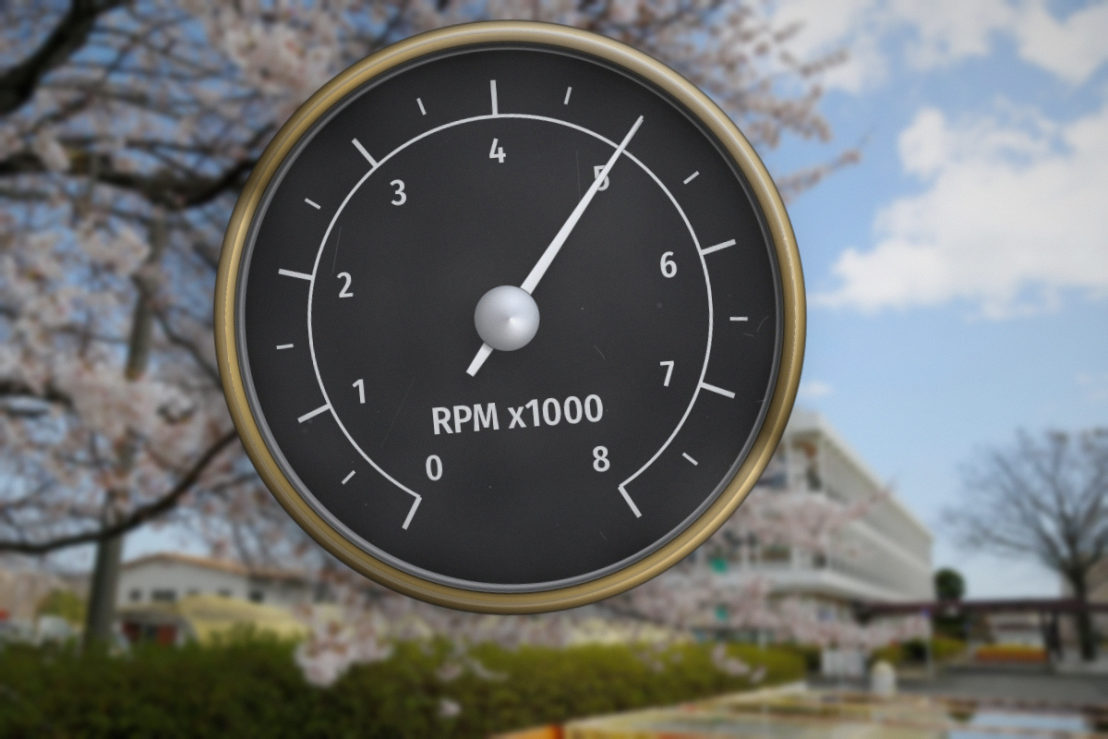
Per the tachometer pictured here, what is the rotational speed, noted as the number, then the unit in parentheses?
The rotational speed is 5000 (rpm)
